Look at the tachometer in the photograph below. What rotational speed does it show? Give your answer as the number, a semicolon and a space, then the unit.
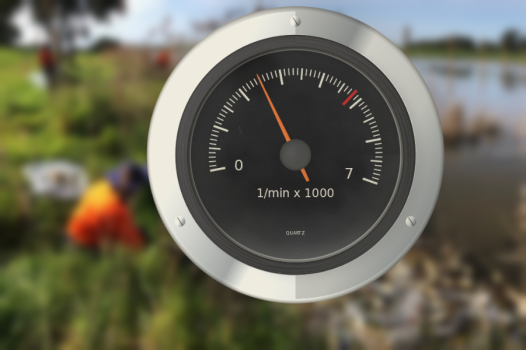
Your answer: 2500; rpm
